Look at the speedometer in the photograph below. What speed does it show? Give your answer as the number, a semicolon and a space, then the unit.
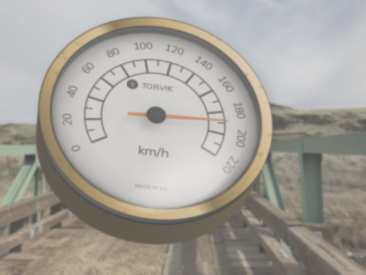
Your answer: 190; km/h
